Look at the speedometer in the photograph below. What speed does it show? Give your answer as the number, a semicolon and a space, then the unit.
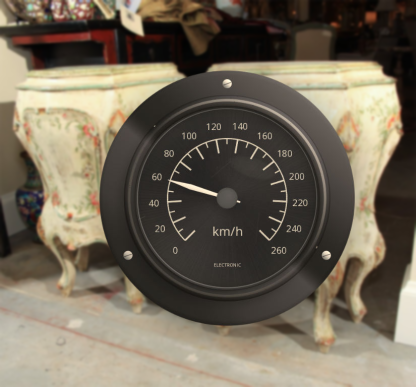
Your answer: 60; km/h
